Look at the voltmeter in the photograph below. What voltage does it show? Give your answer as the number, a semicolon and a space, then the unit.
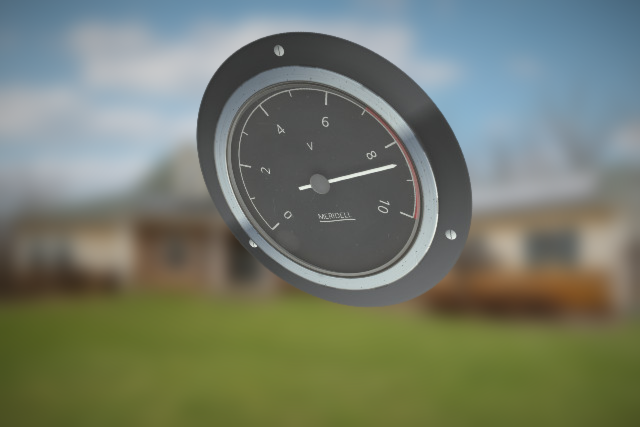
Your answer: 8.5; V
